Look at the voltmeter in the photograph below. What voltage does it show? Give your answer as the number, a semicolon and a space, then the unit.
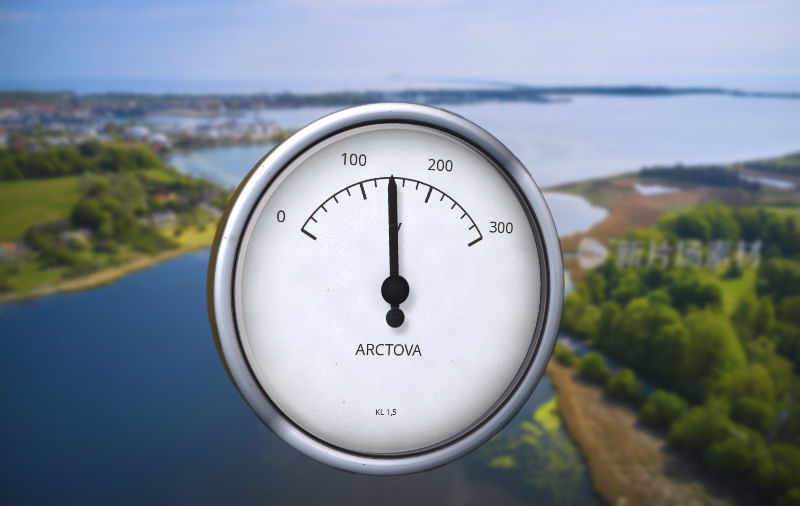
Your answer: 140; V
